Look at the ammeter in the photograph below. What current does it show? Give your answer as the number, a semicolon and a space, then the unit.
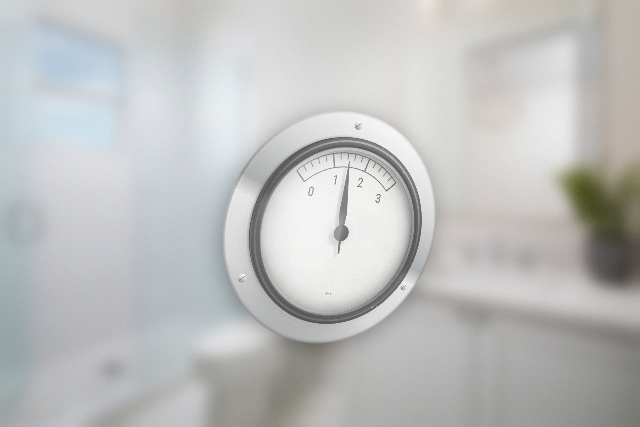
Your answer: 1.4; A
